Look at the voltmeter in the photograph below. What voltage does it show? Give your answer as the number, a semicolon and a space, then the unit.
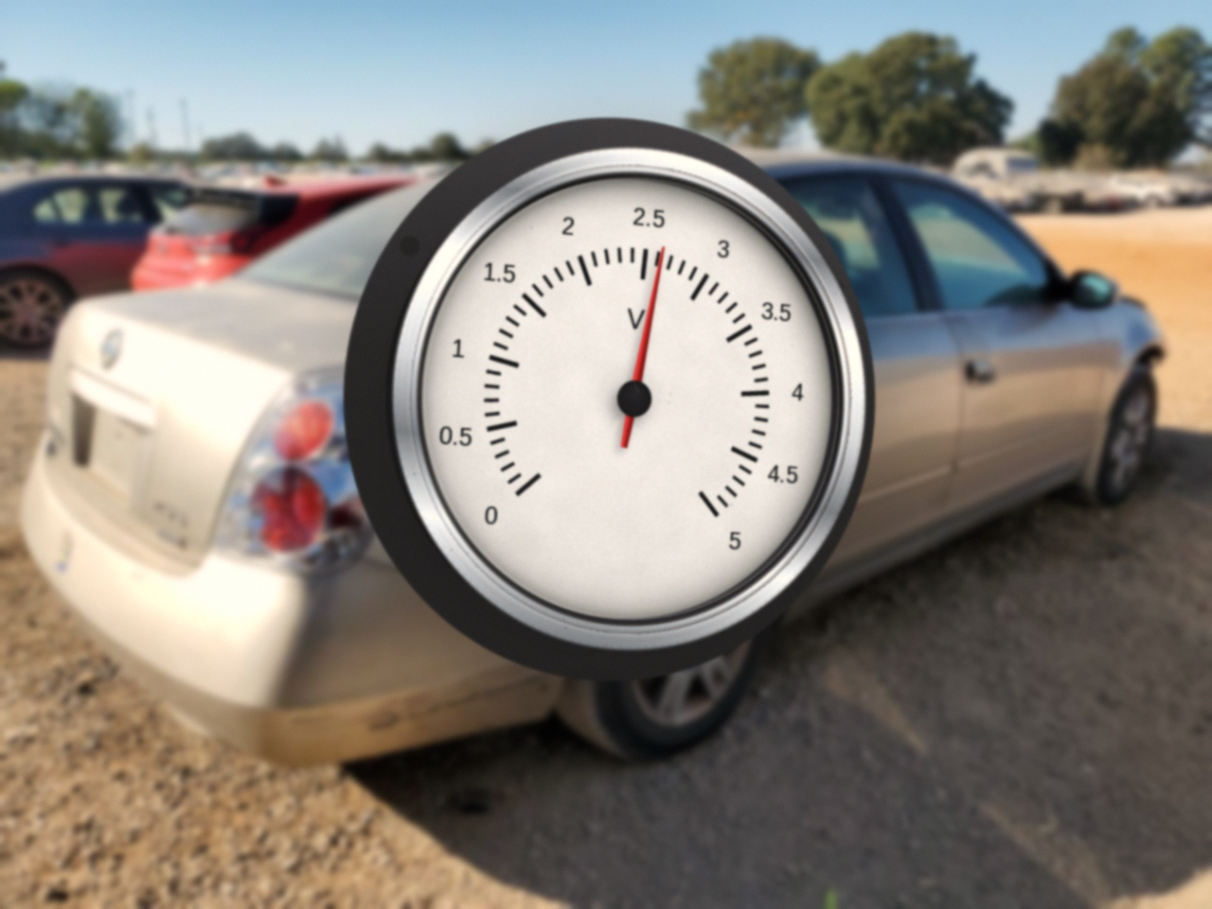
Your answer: 2.6; V
